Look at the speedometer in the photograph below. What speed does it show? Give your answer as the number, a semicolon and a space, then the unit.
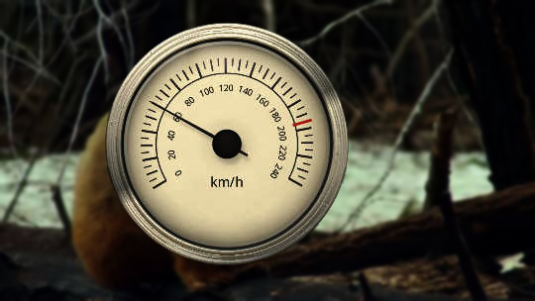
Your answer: 60; km/h
